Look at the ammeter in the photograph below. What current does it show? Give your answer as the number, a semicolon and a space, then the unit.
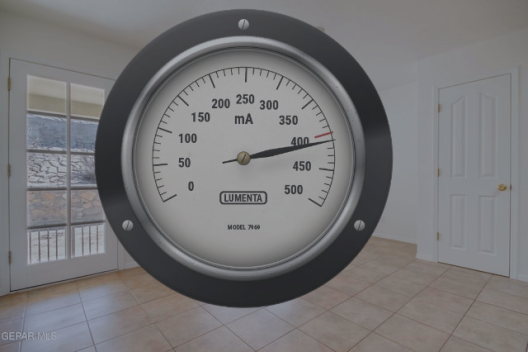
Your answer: 410; mA
